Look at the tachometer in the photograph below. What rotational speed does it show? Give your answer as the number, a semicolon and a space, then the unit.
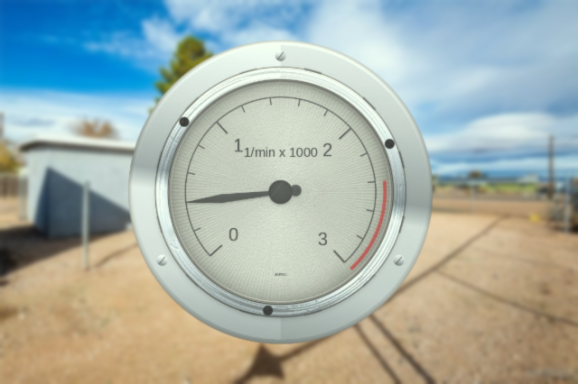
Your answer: 400; rpm
